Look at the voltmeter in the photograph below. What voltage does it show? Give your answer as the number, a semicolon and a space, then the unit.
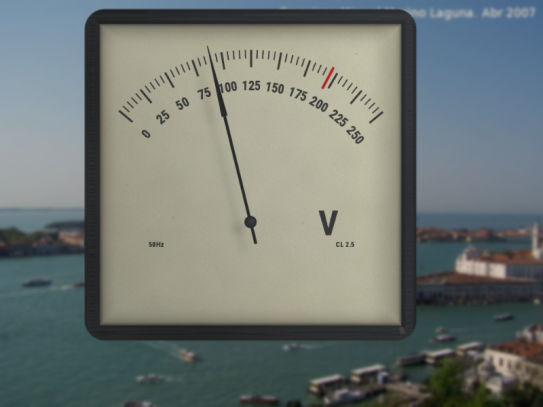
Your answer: 90; V
